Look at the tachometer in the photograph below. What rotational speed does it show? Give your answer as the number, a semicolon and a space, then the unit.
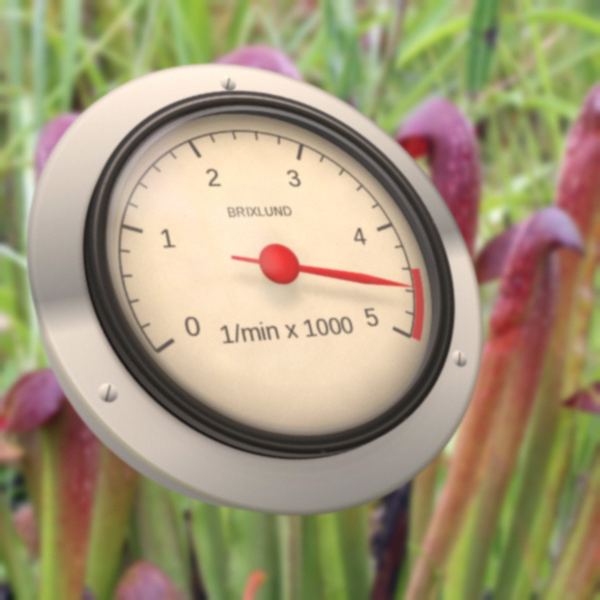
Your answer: 4600; rpm
